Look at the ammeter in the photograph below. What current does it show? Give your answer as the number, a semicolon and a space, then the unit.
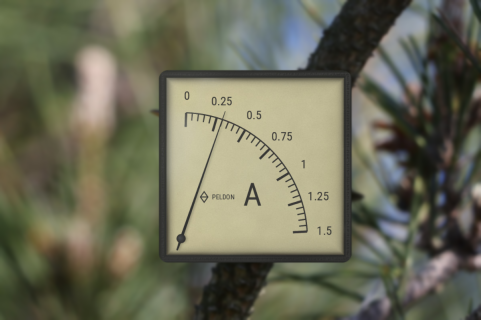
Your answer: 0.3; A
